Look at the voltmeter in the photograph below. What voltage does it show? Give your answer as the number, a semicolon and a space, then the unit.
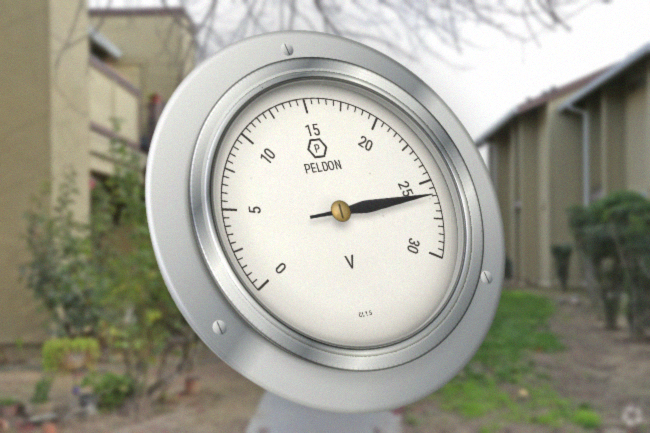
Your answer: 26; V
